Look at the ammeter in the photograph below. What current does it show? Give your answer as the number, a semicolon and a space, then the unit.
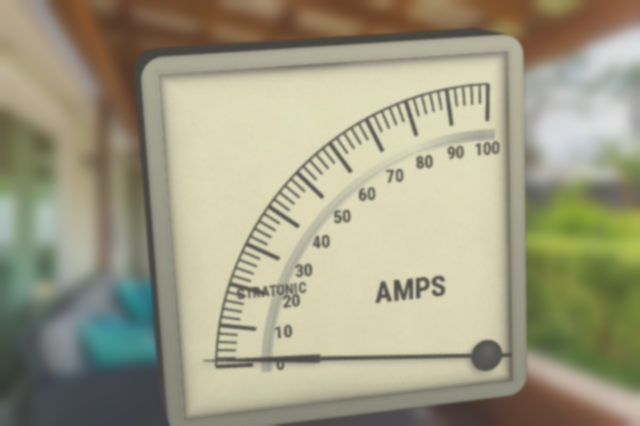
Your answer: 2; A
